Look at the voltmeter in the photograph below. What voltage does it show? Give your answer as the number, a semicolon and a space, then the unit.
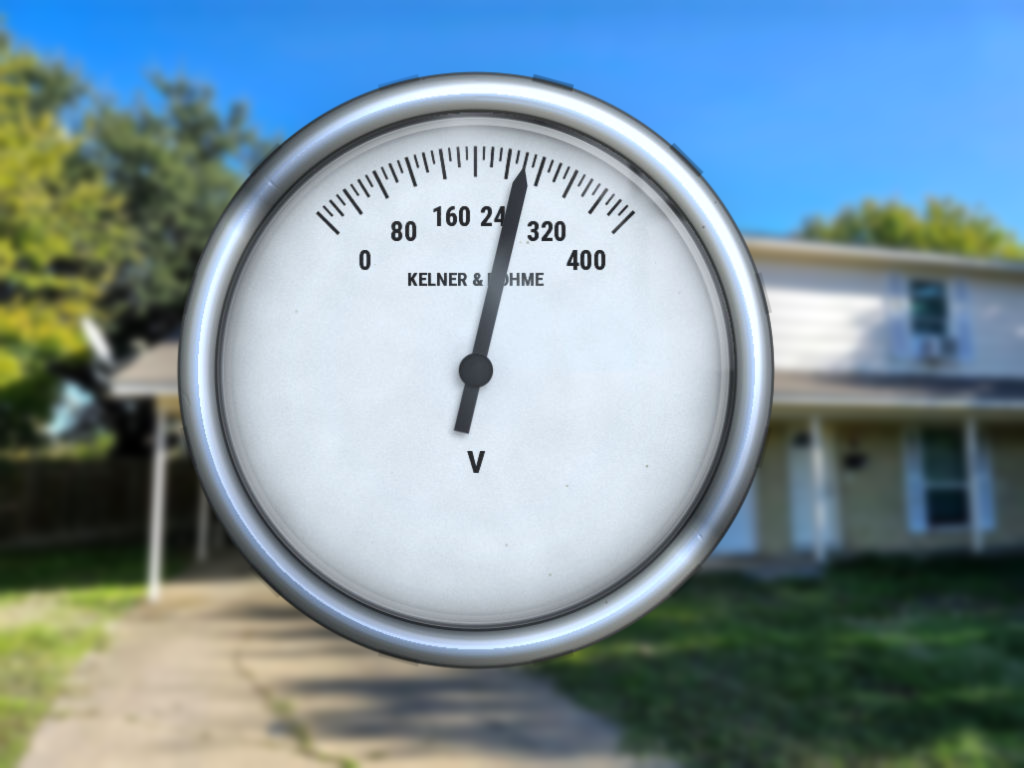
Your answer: 260; V
